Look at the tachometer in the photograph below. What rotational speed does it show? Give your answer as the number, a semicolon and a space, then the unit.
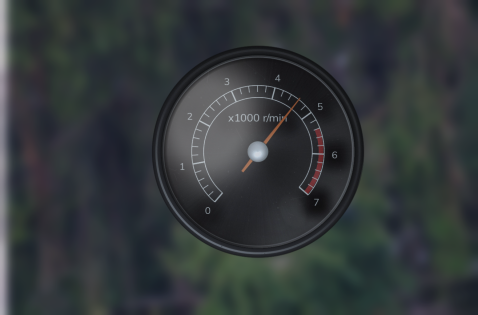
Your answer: 4600; rpm
